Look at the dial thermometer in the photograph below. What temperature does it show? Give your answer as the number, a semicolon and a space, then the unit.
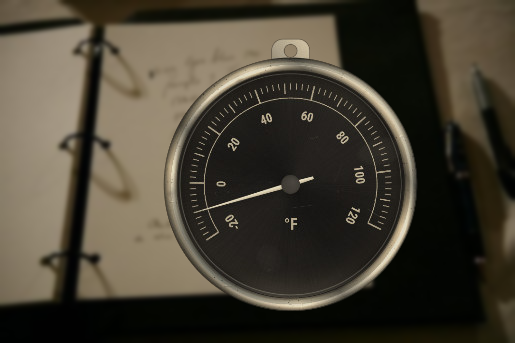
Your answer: -10; °F
